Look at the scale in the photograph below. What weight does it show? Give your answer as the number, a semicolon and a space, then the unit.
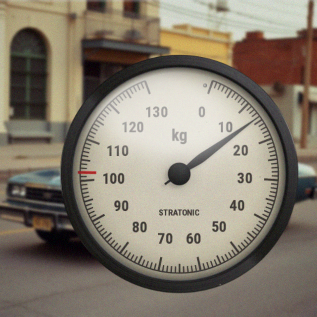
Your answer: 14; kg
